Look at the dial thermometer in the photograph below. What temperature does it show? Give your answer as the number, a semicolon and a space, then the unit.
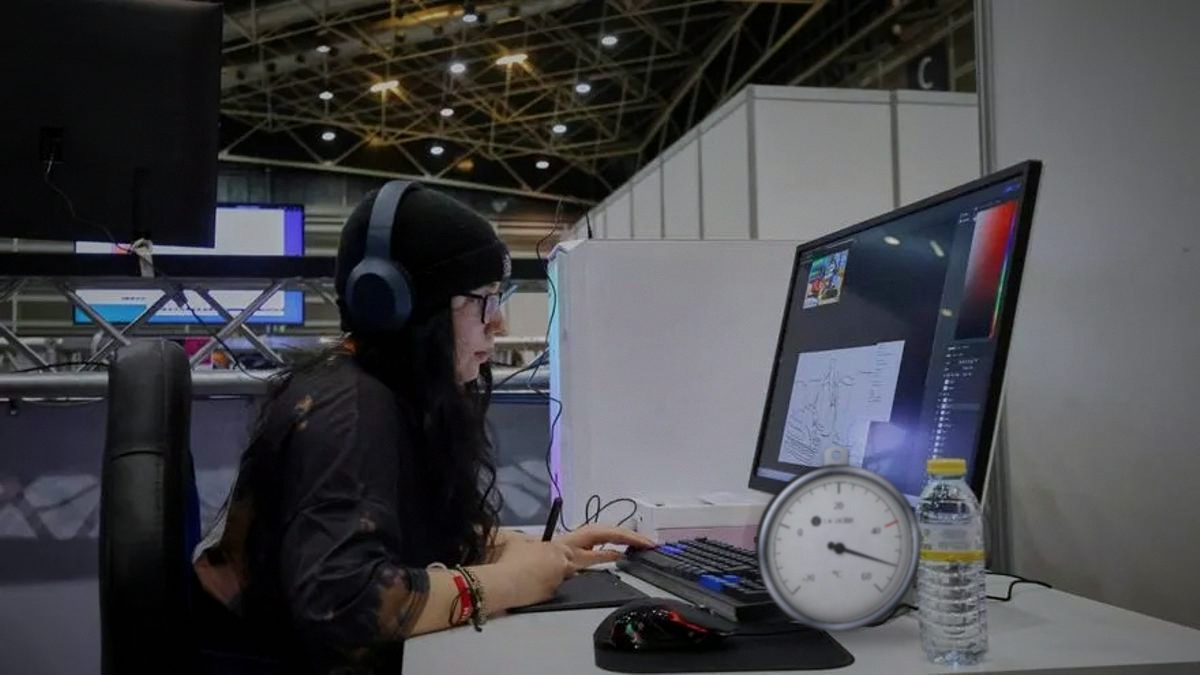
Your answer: 52; °C
